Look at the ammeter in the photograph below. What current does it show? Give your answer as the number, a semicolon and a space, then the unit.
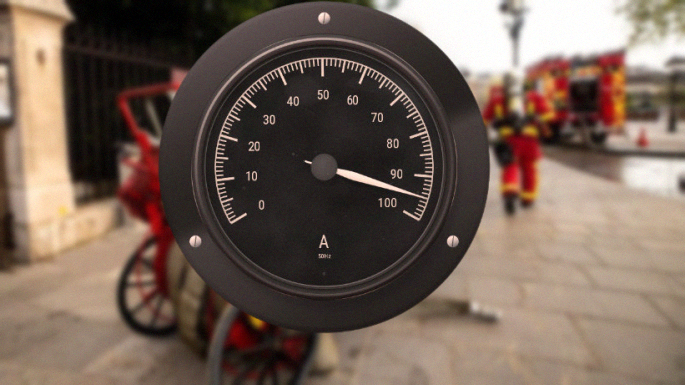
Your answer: 95; A
